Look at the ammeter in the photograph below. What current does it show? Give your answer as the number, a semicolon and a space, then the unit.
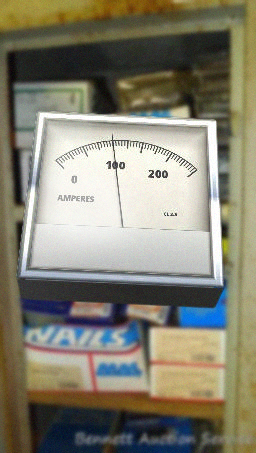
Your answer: 100; A
